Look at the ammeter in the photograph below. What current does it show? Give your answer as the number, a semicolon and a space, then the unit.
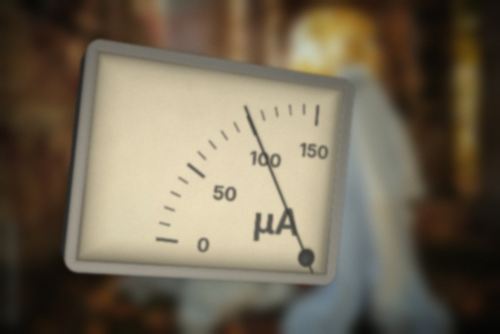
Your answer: 100; µA
